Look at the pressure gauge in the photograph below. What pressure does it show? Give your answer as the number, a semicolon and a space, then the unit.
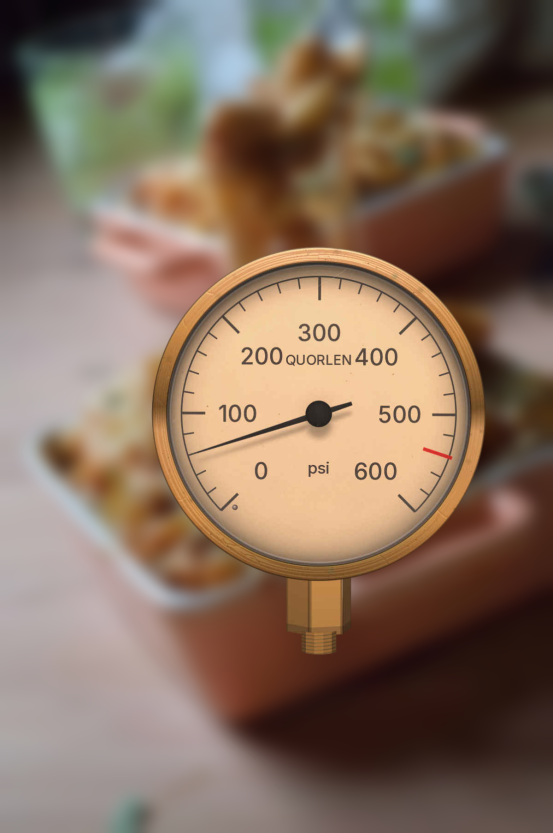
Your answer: 60; psi
